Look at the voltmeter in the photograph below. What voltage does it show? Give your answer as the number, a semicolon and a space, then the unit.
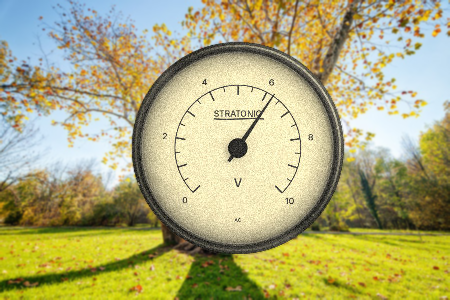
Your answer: 6.25; V
